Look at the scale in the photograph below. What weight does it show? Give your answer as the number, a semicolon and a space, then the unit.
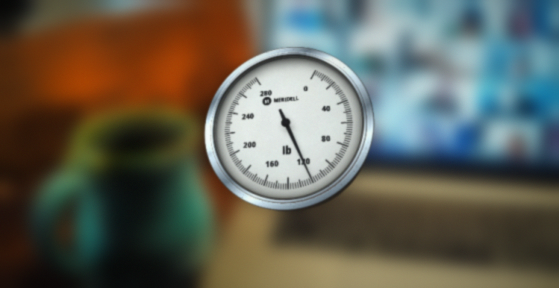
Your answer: 120; lb
